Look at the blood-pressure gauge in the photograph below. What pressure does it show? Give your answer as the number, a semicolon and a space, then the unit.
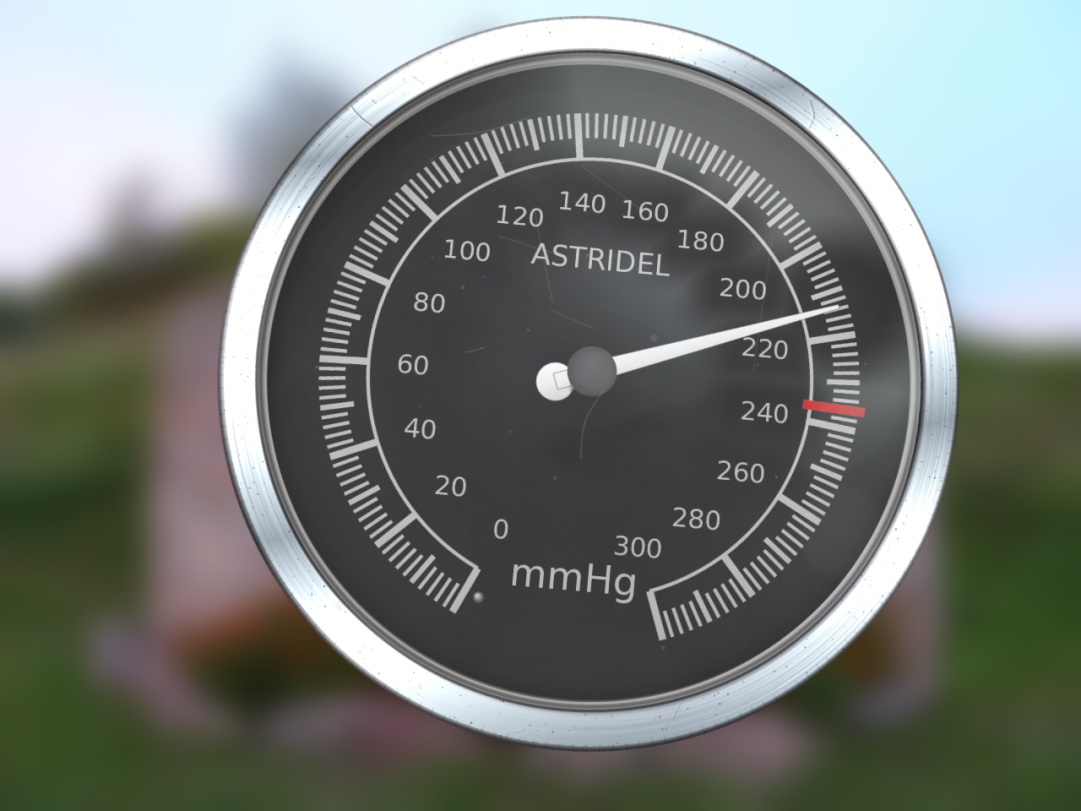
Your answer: 214; mmHg
